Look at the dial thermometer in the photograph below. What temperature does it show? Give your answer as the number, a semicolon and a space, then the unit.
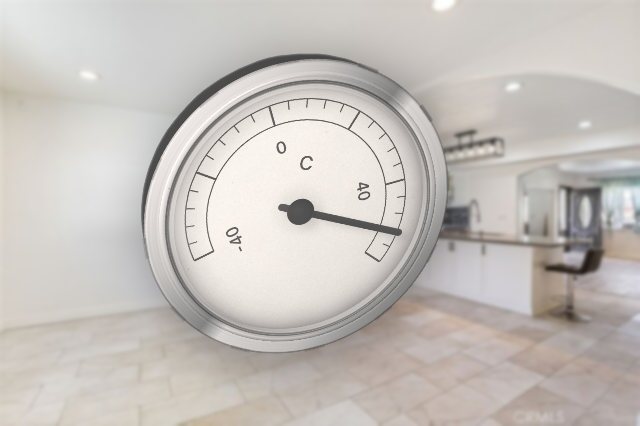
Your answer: 52; °C
